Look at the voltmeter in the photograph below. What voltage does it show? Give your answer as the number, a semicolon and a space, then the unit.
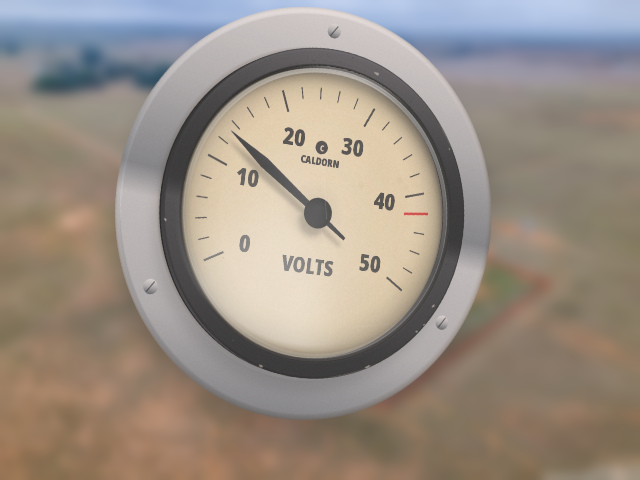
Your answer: 13; V
